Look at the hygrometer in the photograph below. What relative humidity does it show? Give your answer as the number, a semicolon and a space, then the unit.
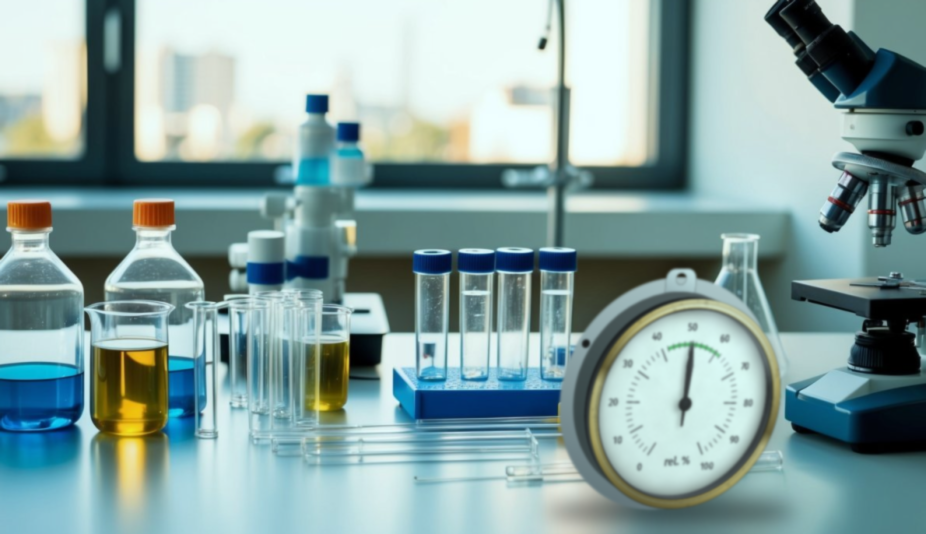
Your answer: 50; %
